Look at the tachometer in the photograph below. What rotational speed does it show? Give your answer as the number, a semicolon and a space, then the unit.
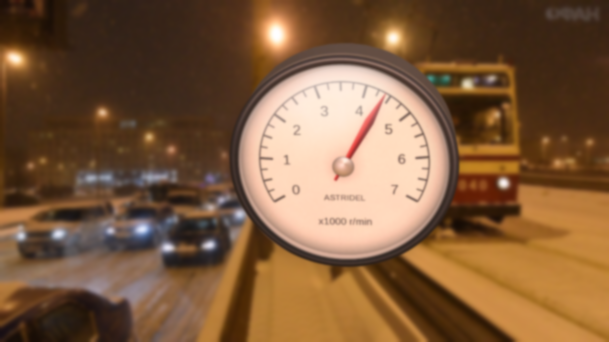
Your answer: 4375; rpm
